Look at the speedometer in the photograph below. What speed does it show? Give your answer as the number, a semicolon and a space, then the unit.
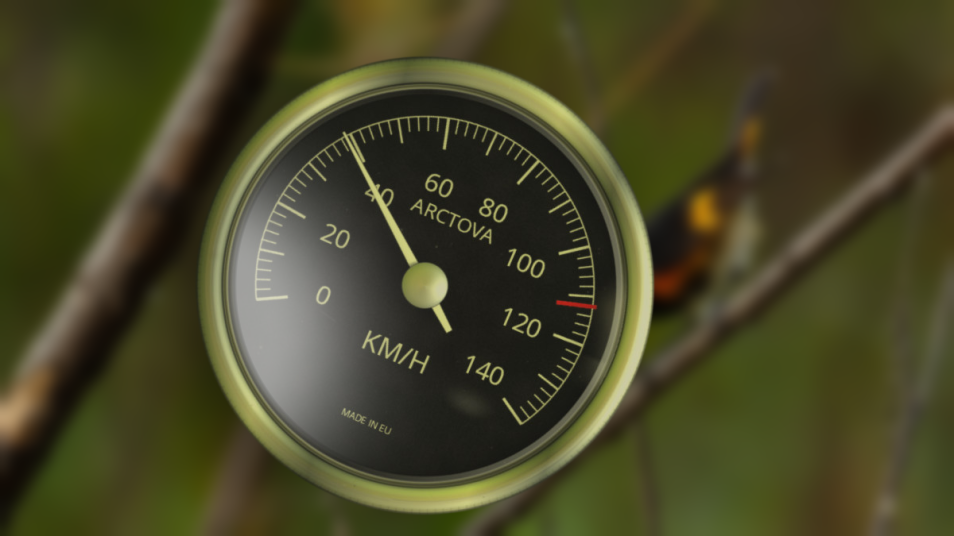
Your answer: 39; km/h
